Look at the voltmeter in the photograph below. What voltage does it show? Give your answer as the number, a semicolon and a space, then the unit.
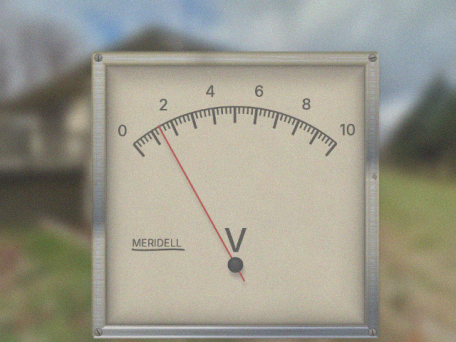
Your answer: 1.4; V
